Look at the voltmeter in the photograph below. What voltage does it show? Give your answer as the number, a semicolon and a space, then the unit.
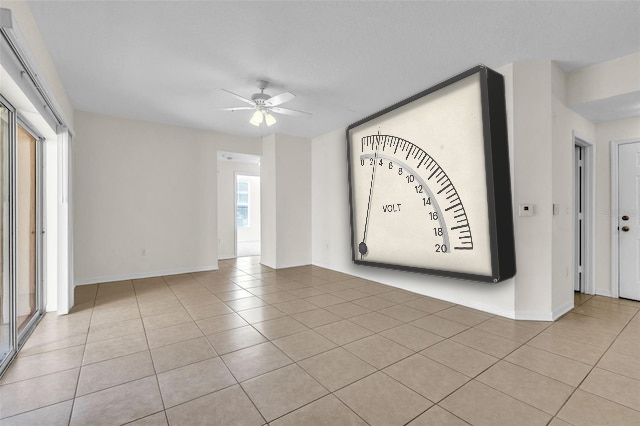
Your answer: 3; V
